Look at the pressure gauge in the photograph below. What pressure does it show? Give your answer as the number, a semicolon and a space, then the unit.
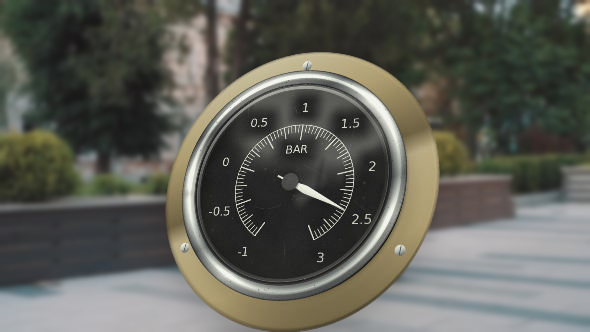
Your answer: 2.5; bar
